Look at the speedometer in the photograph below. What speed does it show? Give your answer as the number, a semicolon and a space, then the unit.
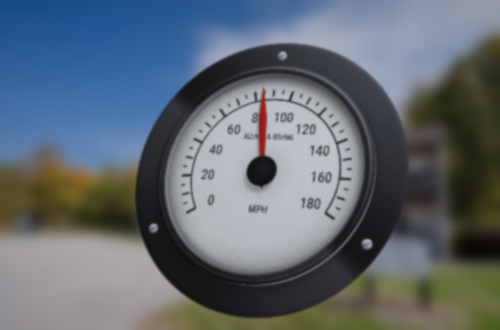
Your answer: 85; mph
